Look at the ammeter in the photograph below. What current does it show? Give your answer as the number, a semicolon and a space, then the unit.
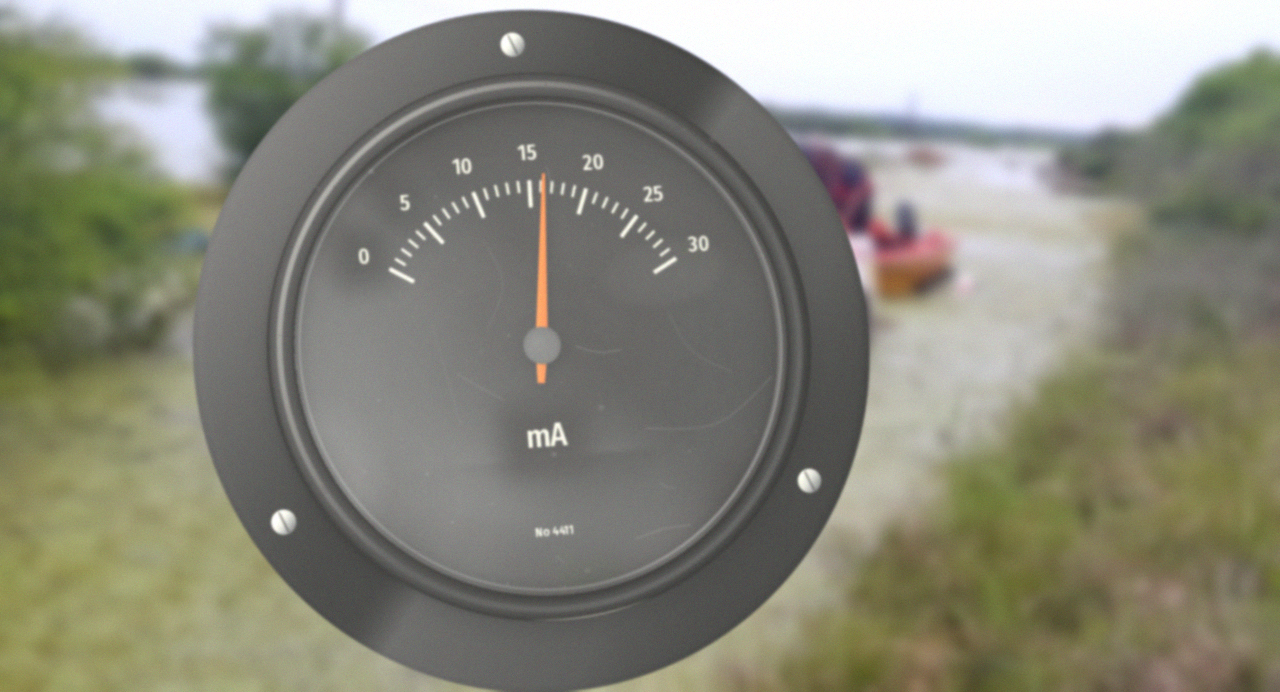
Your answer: 16; mA
